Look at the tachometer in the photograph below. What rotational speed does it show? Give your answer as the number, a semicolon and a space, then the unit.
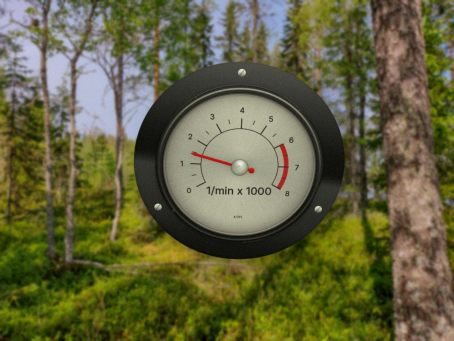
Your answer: 1500; rpm
